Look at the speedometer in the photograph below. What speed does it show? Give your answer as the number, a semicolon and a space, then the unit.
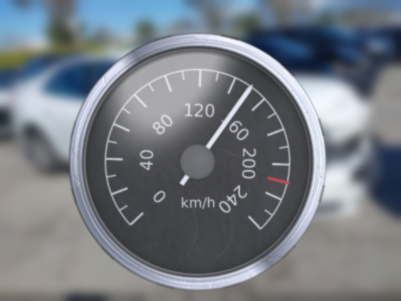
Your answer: 150; km/h
